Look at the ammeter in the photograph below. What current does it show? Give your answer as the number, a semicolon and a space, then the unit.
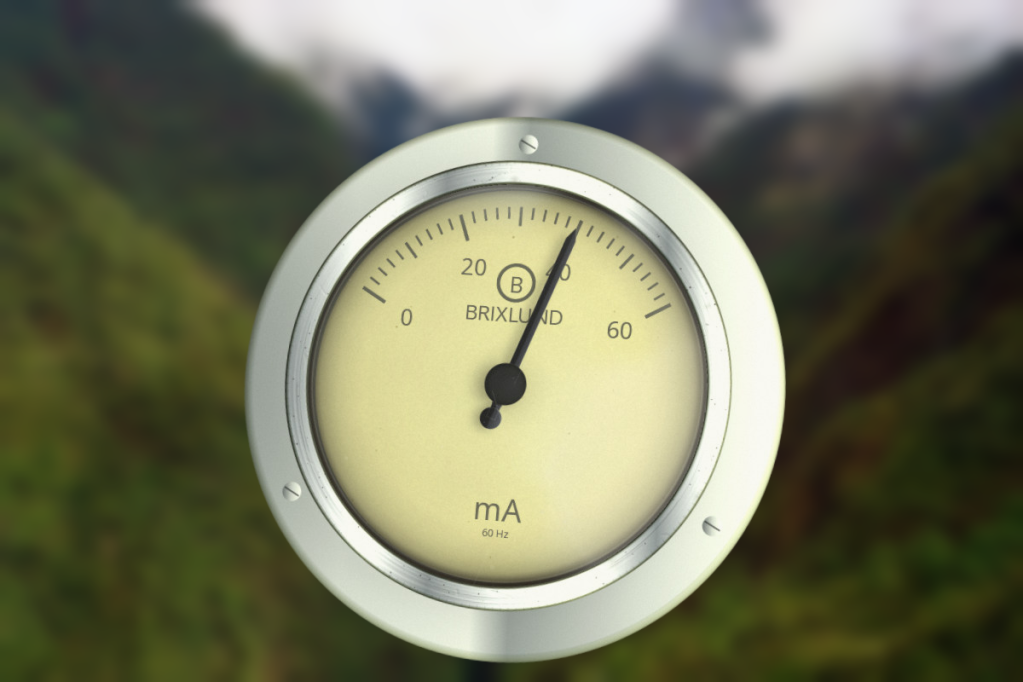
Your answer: 40; mA
